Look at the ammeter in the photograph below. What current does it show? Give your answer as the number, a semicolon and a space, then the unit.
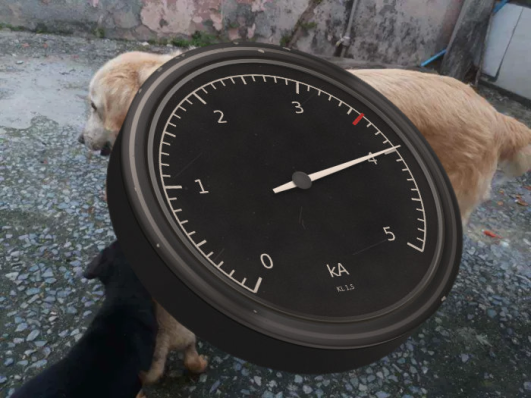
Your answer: 4; kA
